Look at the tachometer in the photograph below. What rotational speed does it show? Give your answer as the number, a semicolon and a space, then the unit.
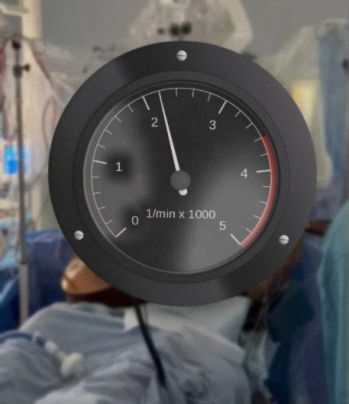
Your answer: 2200; rpm
